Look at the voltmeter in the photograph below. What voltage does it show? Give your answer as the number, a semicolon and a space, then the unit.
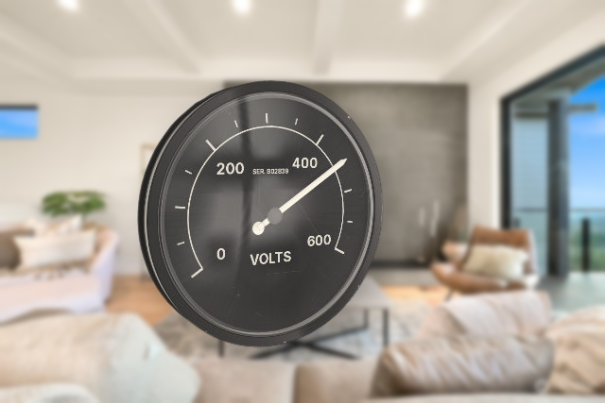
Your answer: 450; V
